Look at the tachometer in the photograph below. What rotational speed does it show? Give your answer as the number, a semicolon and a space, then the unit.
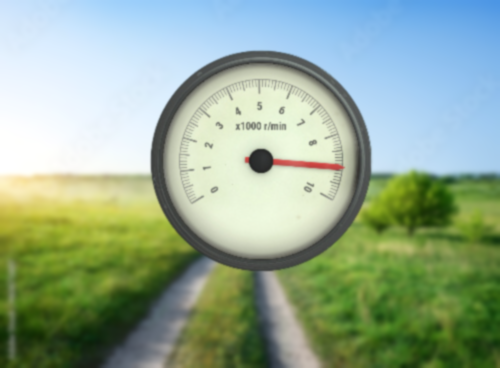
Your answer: 9000; rpm
